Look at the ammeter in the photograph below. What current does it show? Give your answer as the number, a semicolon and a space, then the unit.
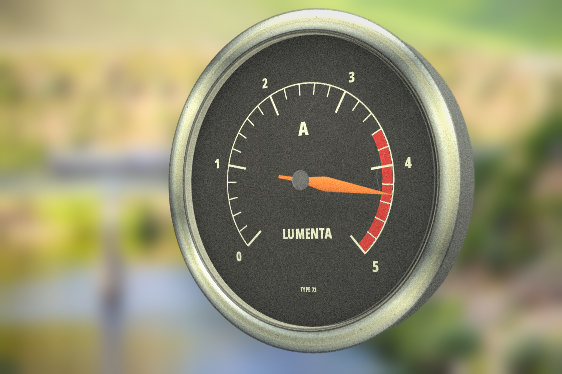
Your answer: 4.3; A
